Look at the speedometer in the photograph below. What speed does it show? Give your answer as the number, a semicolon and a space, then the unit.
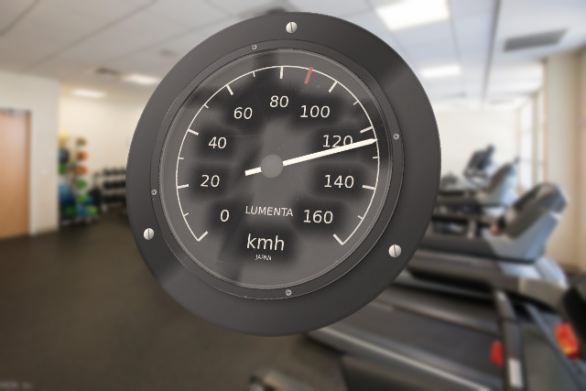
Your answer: 125; km/h
